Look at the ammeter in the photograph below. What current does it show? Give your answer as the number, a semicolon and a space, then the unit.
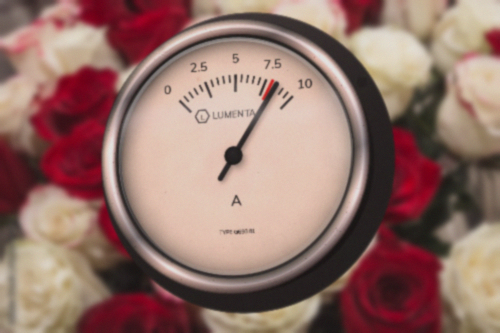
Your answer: 8.5; A
